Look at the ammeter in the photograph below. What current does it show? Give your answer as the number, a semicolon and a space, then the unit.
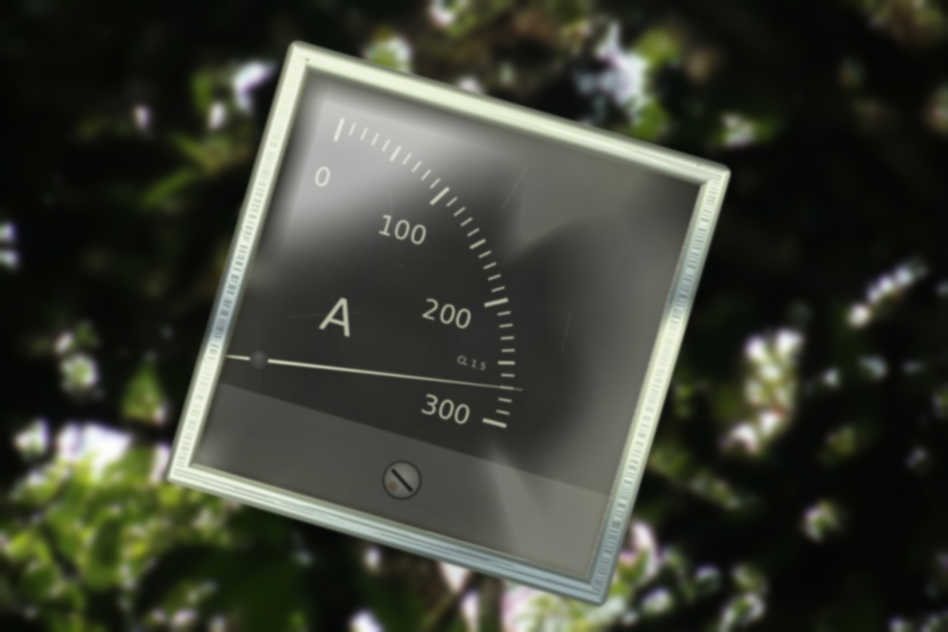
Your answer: 270; A
